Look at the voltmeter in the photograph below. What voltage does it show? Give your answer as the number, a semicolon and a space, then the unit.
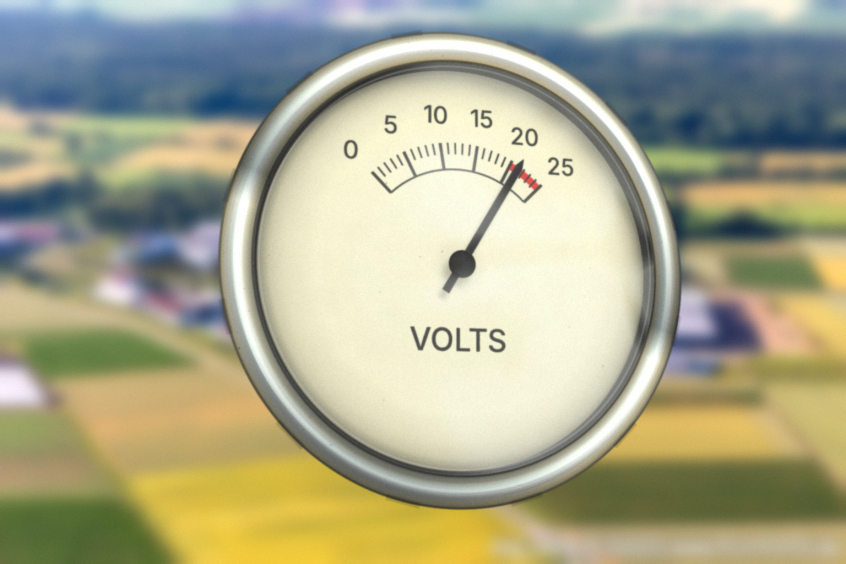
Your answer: 21; V
